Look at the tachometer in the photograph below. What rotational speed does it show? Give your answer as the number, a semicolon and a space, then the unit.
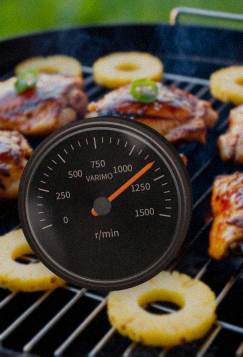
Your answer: 1150; rpm
